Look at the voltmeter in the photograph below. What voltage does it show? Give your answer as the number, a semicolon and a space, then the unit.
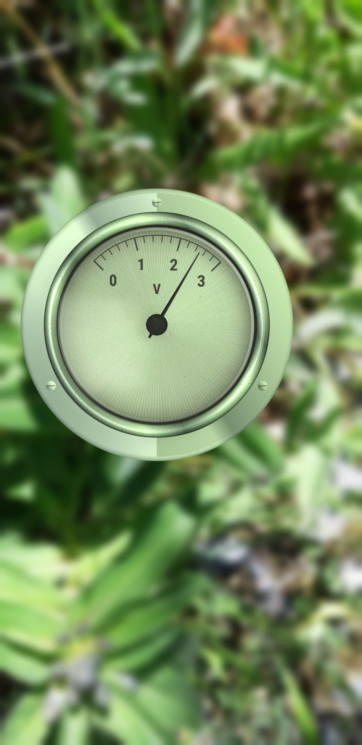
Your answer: 2.5; V
